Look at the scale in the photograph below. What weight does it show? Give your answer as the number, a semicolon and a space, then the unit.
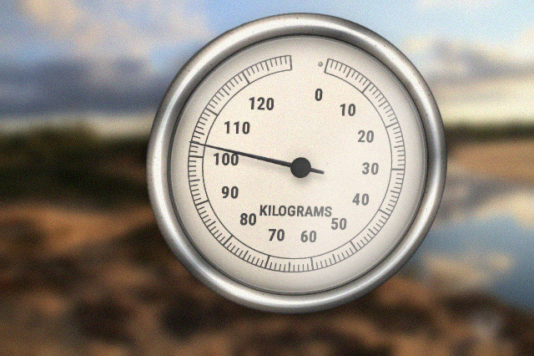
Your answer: 103; kg
